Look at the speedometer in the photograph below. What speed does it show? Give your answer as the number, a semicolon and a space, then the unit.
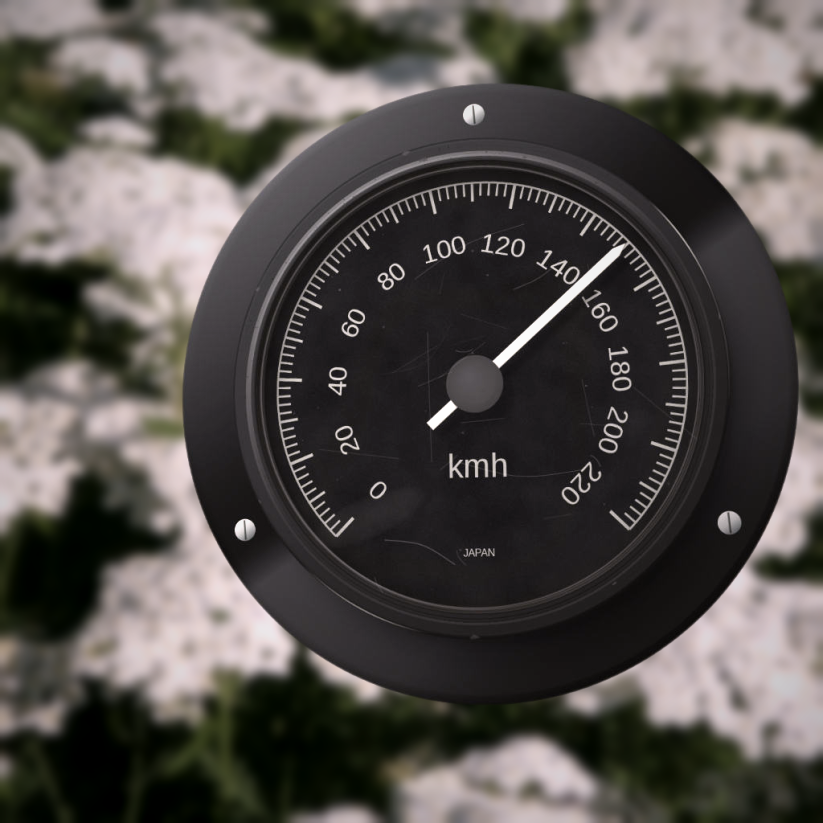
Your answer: 150; km/h
